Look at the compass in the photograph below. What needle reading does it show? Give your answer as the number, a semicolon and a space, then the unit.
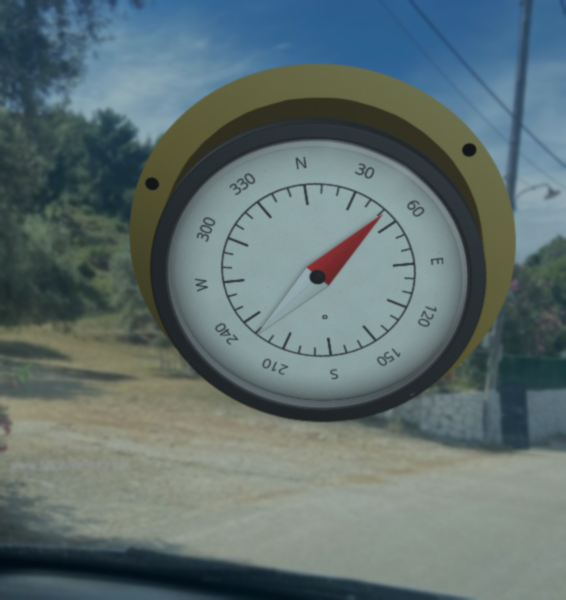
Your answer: 50; °
